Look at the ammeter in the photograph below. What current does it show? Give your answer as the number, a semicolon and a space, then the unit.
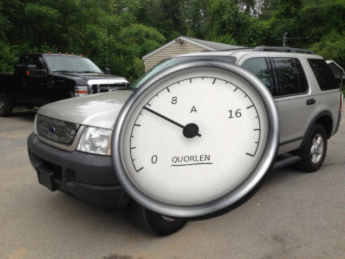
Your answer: 5.5; A
